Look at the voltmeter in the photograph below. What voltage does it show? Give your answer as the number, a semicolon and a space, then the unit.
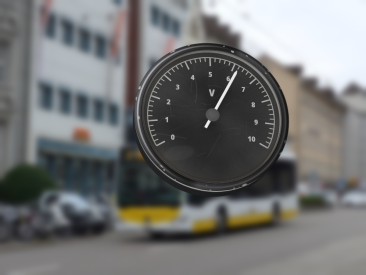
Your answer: 6.2; V
